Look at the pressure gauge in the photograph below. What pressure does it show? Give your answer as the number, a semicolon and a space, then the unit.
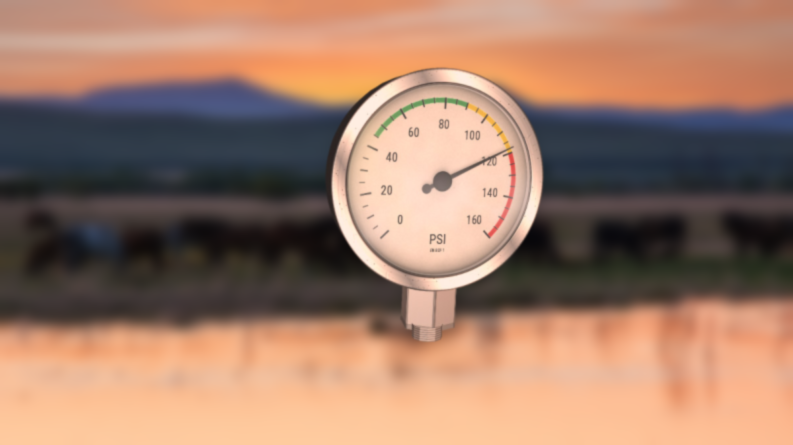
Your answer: 117.5; psi
